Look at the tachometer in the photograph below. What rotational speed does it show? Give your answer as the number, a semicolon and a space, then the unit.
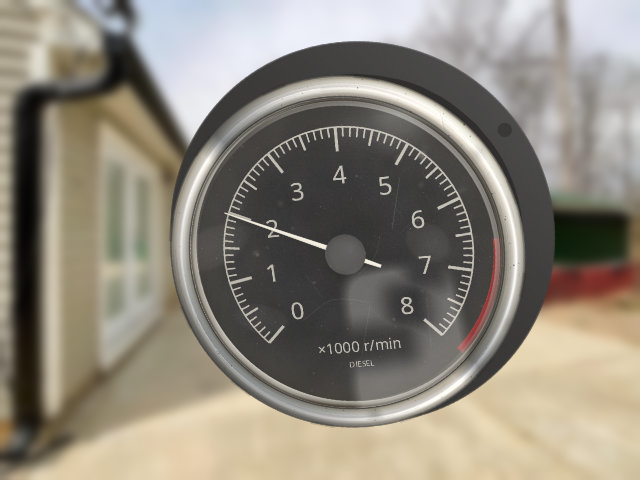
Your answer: 2000; rpm
